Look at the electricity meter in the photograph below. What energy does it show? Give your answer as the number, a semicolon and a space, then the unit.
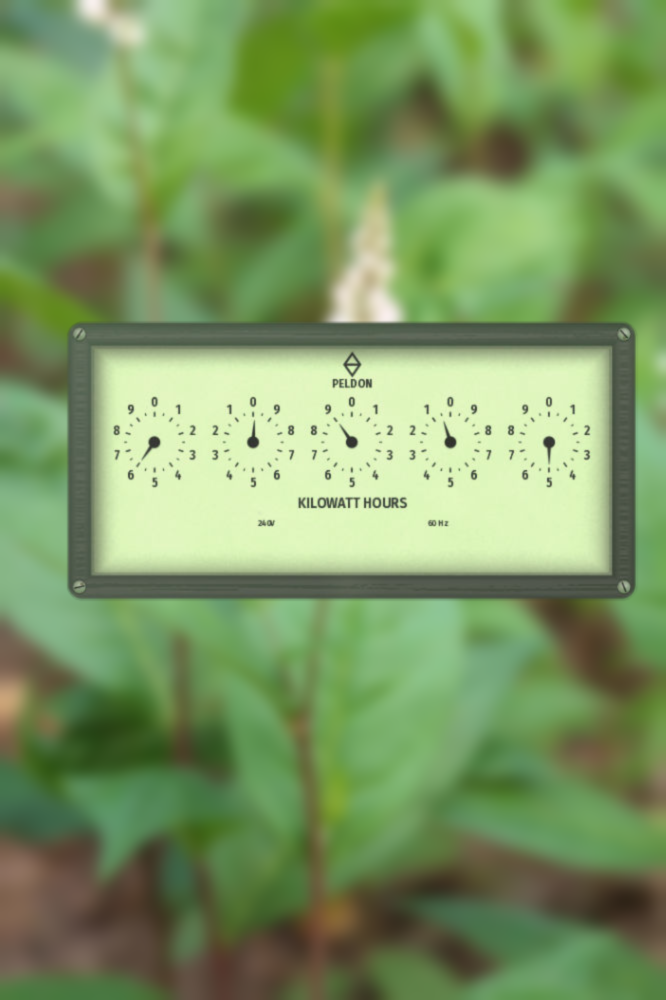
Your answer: 59905; kWh
